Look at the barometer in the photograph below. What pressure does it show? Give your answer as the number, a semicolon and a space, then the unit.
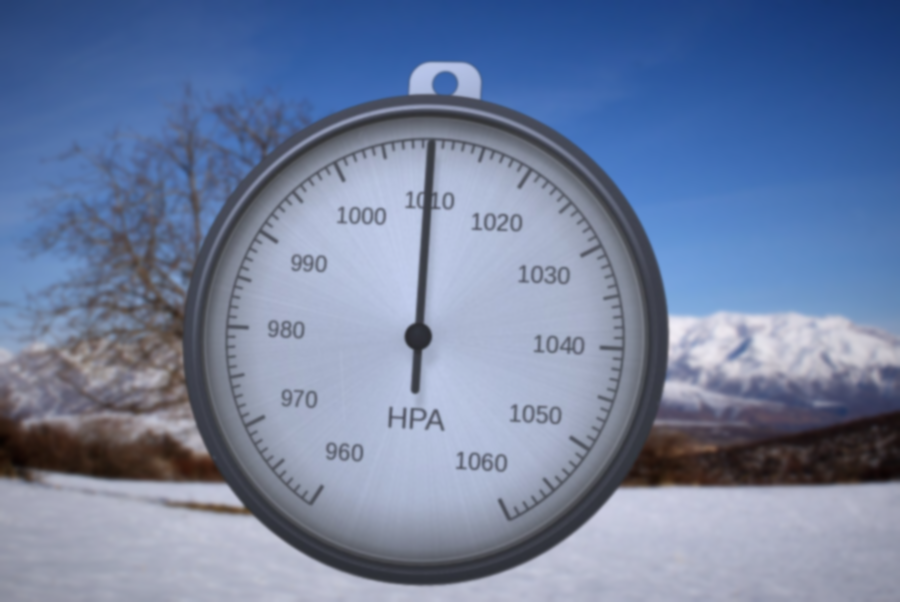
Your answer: 1010; hPa
